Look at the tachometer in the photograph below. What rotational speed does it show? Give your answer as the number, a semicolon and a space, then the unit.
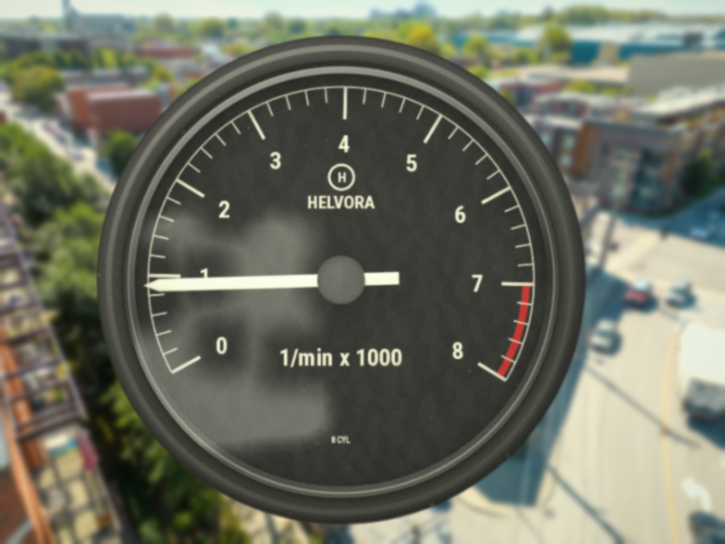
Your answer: 900; rpm
